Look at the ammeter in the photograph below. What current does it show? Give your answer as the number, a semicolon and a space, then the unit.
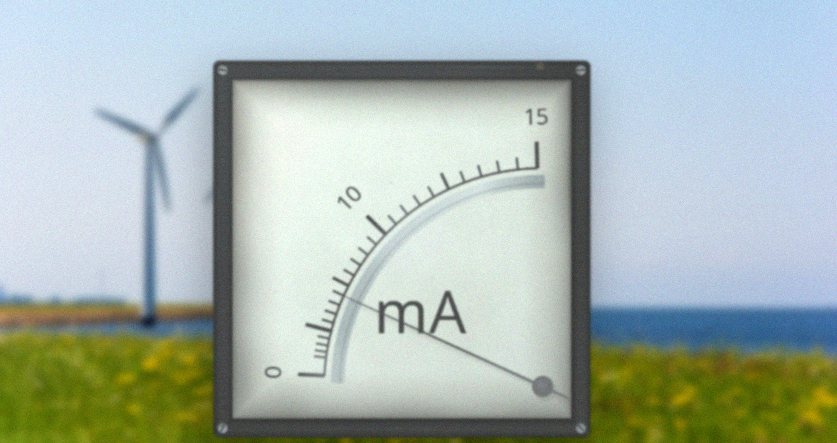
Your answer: 7; mA
